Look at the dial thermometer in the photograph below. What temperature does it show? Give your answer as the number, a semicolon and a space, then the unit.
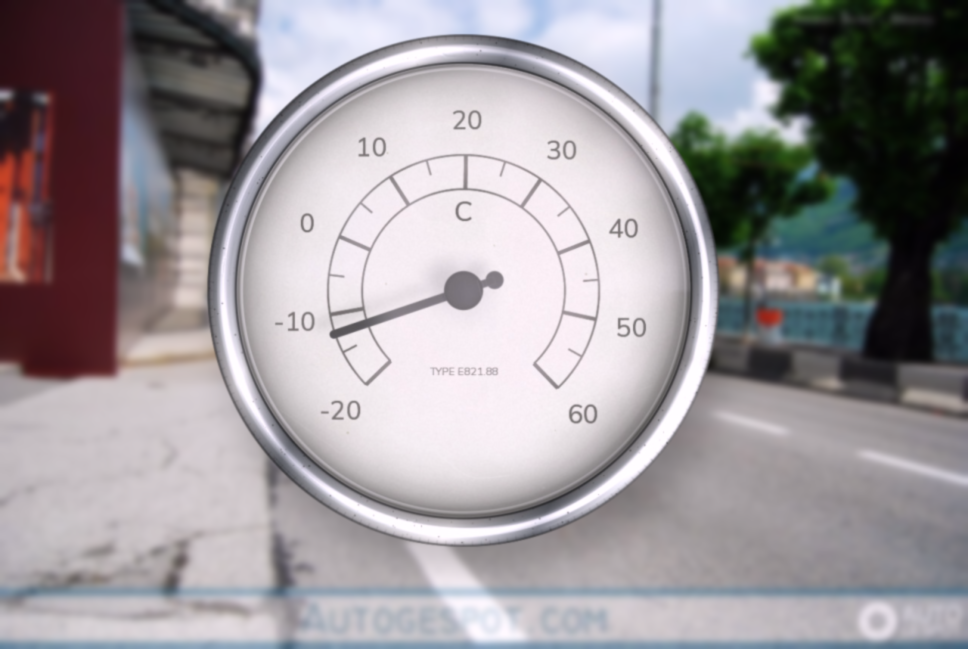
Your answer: -12.5; °C
